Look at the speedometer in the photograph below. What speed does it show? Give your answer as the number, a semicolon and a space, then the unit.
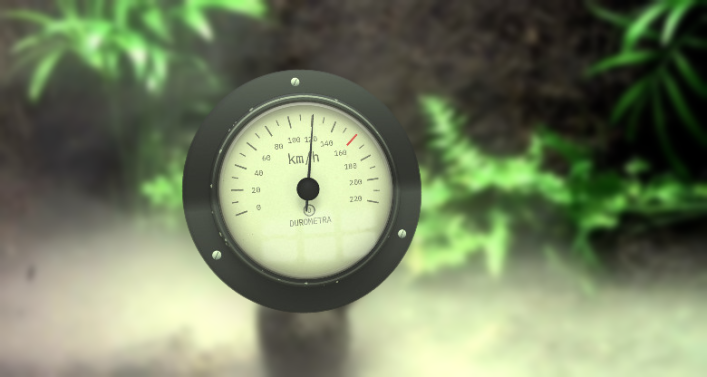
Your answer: 120; km/h
